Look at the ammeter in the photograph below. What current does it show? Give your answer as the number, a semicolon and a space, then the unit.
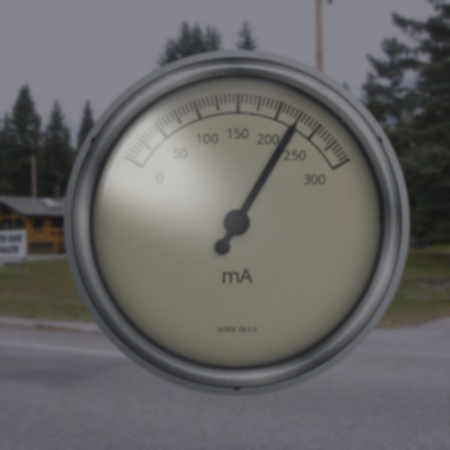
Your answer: 225; mA
